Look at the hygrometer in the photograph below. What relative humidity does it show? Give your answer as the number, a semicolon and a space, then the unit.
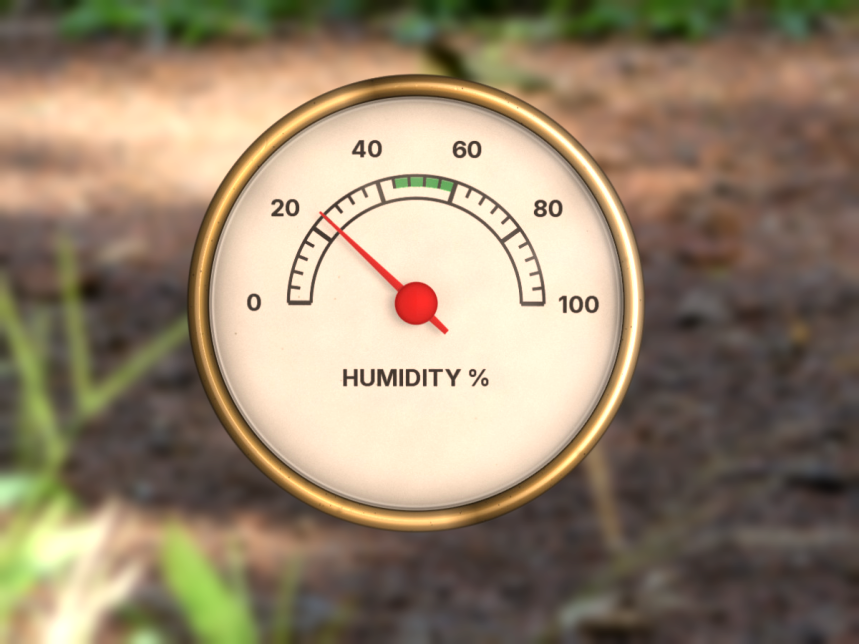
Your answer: 24; %
